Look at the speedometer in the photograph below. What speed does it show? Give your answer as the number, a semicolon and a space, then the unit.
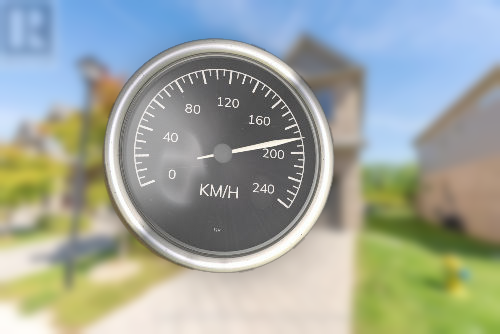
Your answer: 190; km/h
